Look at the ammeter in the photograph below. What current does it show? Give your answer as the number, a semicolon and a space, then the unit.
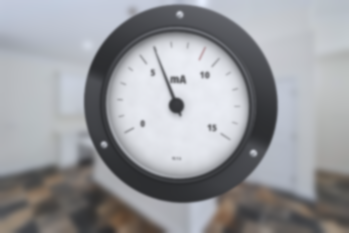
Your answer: 6; mA
